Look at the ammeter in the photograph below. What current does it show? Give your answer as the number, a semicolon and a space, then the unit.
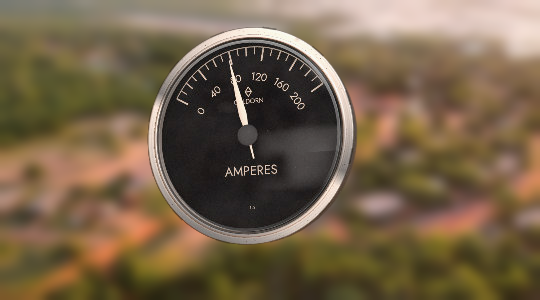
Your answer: 80; A
